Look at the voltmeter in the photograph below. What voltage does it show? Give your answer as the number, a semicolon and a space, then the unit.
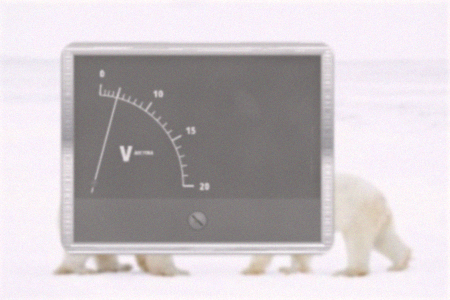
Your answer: 5; V
